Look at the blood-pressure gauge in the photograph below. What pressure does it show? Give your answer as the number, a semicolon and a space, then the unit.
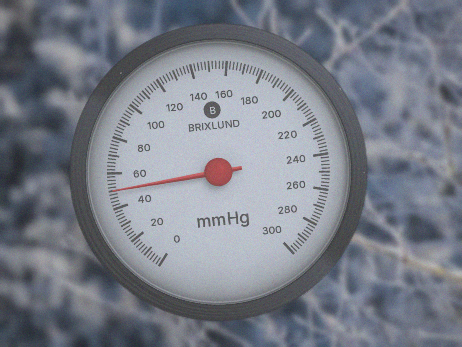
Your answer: 50; mmHg
